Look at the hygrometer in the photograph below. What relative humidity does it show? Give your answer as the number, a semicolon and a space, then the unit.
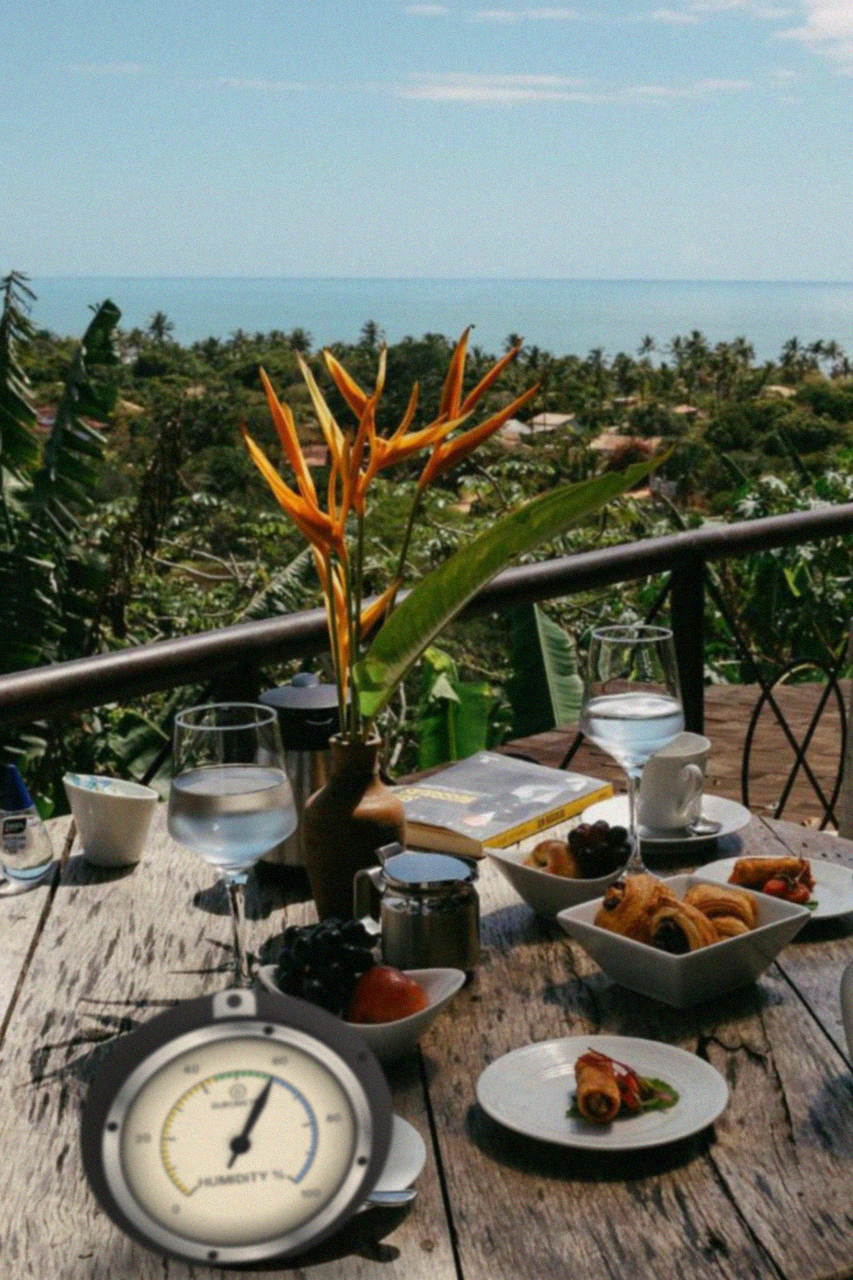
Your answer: 60; %
